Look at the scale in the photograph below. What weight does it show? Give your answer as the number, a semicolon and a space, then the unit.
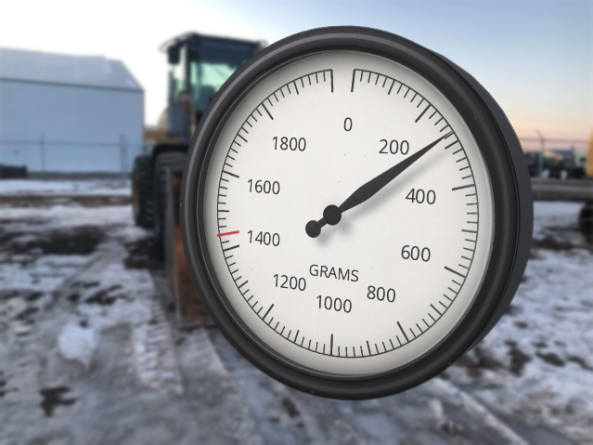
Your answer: 280; g
